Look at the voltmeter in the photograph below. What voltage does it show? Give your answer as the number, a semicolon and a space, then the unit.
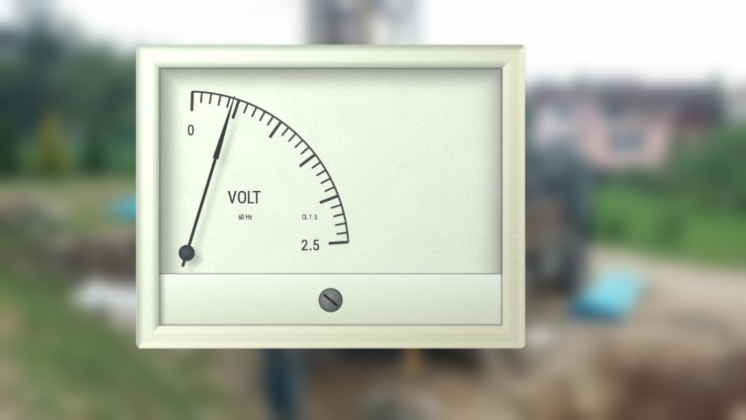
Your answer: 0.45; V
